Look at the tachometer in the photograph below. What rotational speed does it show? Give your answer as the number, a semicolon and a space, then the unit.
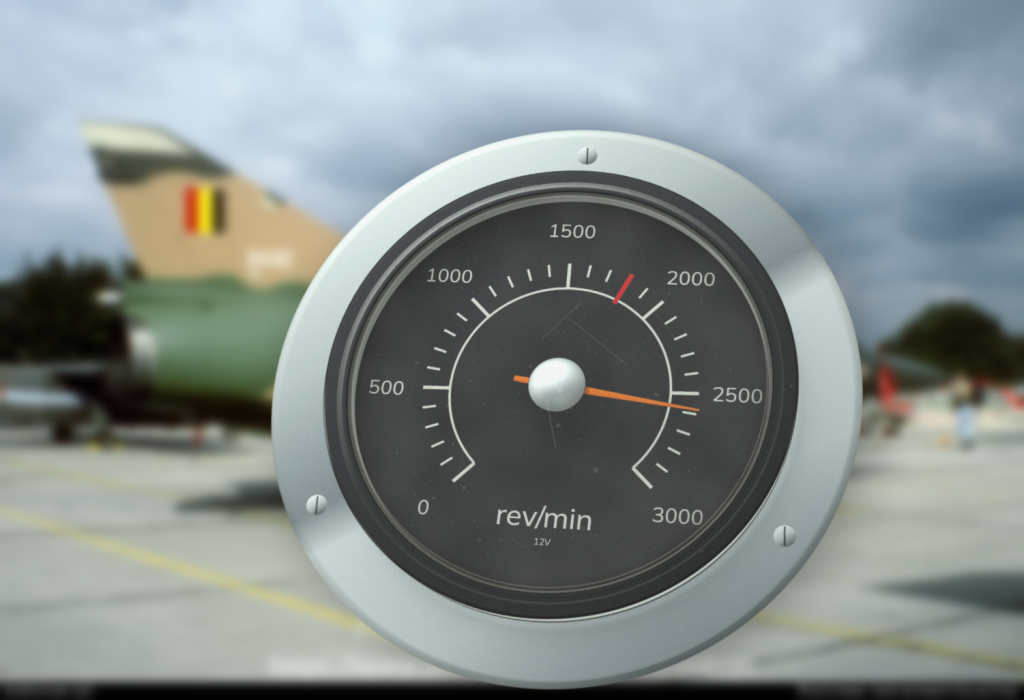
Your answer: 2600; rpm
